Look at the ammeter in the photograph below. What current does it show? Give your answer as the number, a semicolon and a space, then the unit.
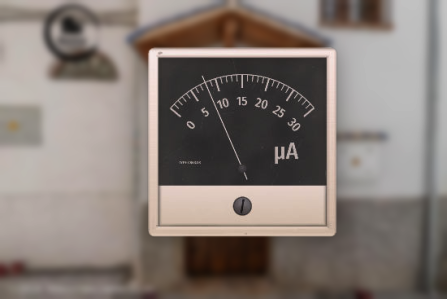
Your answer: 8; µA
